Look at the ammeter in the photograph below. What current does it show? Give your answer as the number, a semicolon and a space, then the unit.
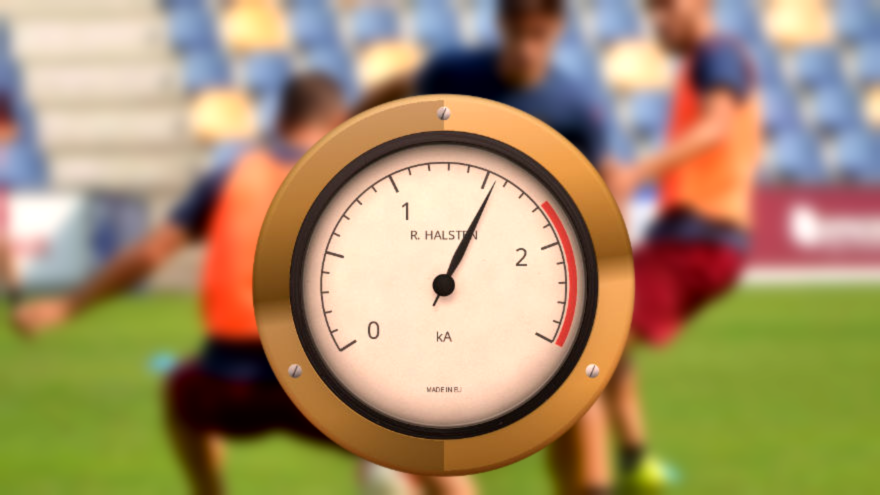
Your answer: 1.55; kA
